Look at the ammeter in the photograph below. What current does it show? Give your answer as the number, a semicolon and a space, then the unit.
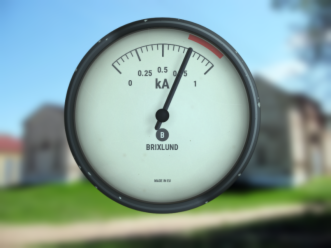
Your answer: 0.75; kA
